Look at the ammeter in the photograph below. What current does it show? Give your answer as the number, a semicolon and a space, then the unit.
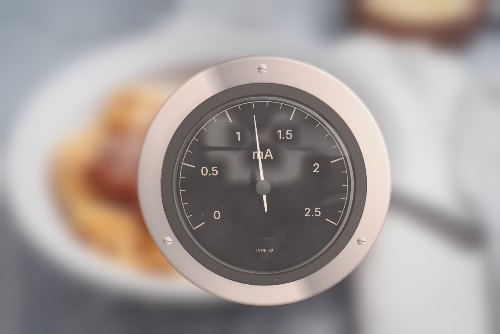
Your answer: 1.2; mA
